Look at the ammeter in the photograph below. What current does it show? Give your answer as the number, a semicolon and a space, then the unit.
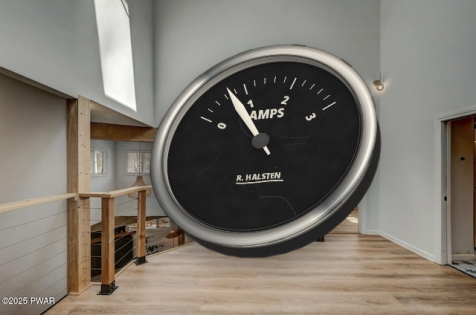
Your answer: 0.7; A
